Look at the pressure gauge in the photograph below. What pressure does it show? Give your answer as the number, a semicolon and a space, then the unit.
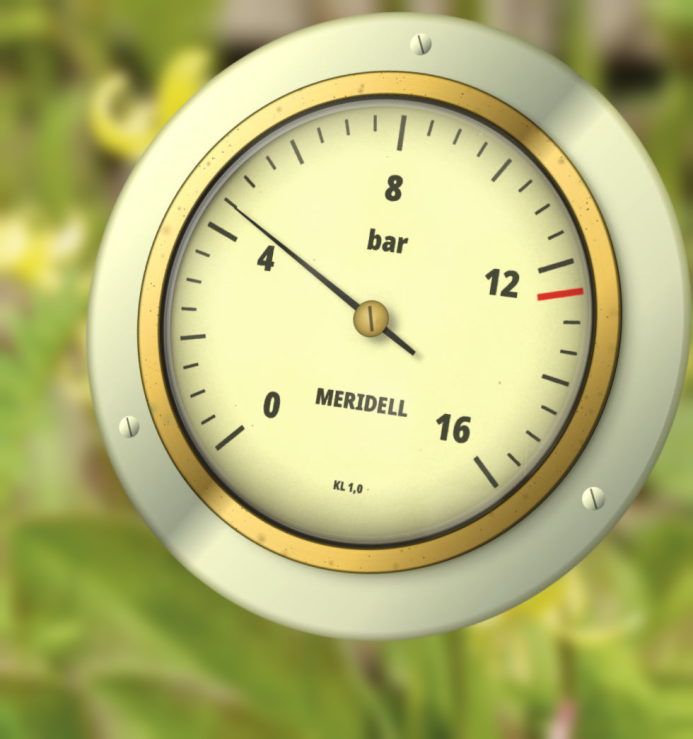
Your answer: 4.5; bar
